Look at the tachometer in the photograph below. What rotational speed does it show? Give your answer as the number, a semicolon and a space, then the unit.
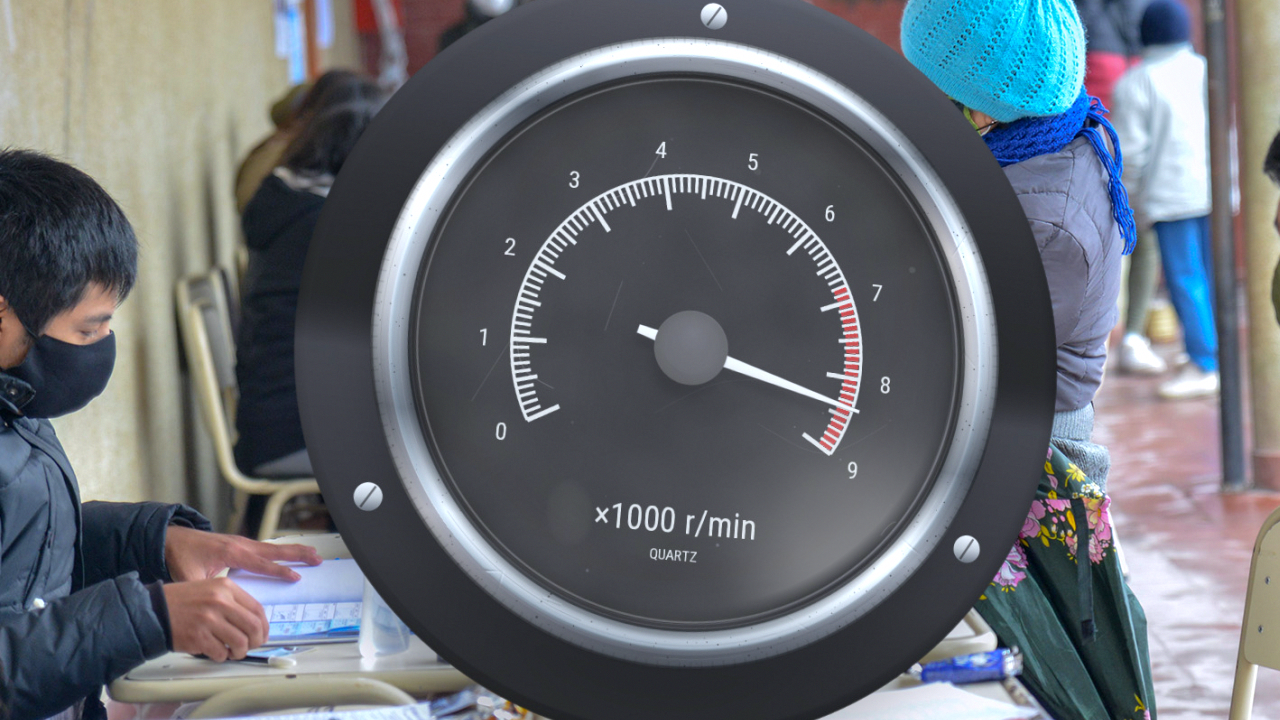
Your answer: 8400; rpm
